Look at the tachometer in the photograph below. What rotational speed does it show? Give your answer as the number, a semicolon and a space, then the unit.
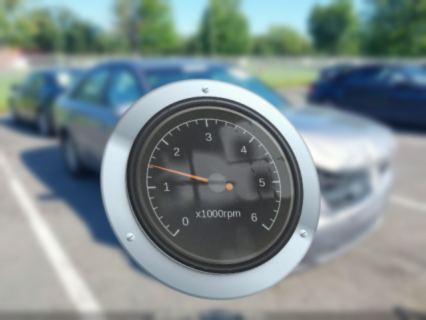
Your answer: 1400; rpm
